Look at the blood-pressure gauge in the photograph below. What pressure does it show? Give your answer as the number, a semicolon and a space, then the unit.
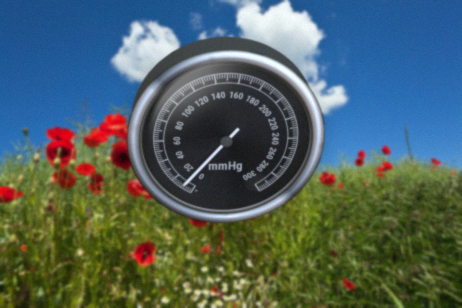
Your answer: 10; mmHg
